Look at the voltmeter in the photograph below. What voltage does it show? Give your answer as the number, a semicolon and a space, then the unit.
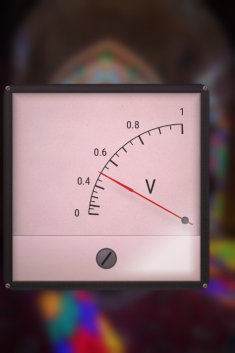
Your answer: 0.5; V
